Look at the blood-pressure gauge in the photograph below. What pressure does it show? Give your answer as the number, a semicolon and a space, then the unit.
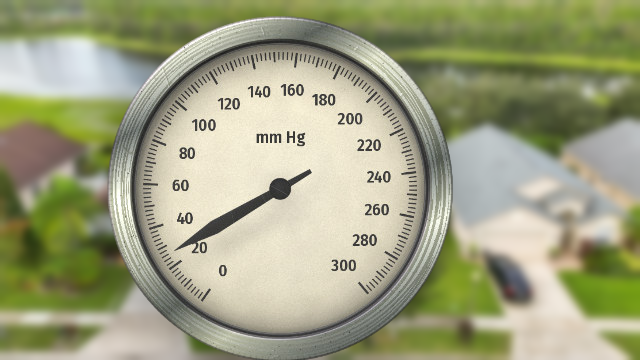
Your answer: 26; mmHg
